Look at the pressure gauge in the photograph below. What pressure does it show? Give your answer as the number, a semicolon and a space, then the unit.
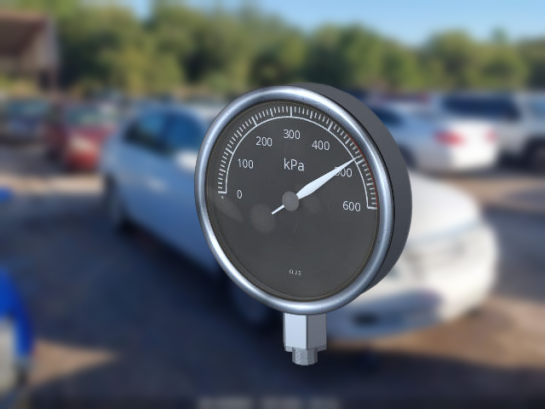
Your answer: 490; kPa
